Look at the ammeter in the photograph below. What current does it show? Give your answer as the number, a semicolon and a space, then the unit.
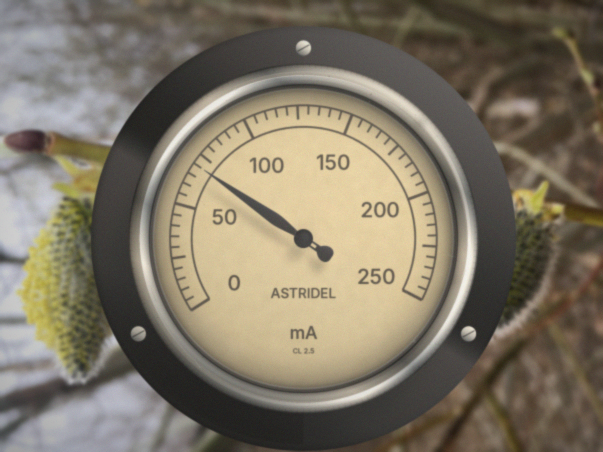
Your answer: 70; mA
